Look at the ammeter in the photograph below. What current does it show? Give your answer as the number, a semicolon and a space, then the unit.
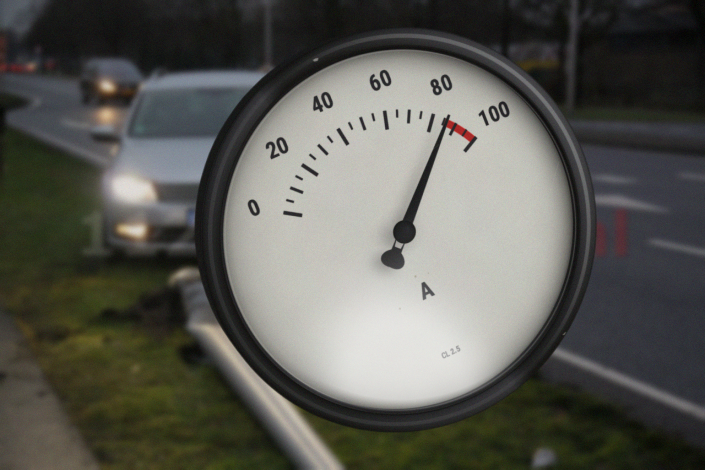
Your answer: 85; A
